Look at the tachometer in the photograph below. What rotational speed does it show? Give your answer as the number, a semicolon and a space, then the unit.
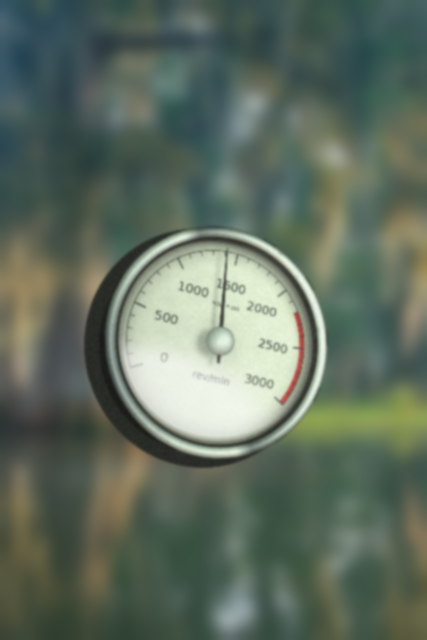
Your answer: 1400; rpm
